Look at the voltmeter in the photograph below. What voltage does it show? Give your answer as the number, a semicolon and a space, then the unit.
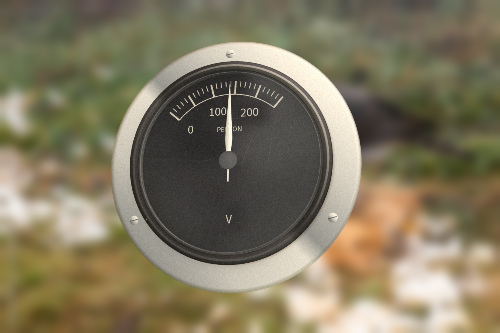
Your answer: 140; V
